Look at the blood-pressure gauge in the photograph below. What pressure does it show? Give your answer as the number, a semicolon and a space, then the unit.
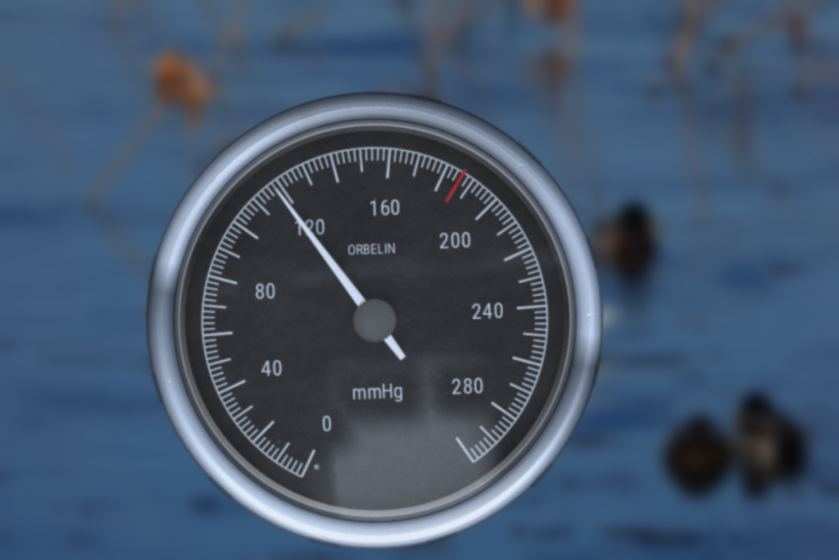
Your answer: 118; mmHg
